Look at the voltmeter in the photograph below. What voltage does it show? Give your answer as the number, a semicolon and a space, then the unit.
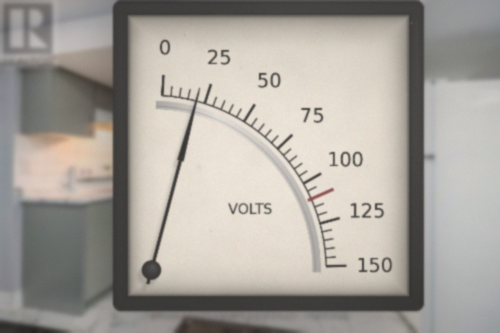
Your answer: 20; V
